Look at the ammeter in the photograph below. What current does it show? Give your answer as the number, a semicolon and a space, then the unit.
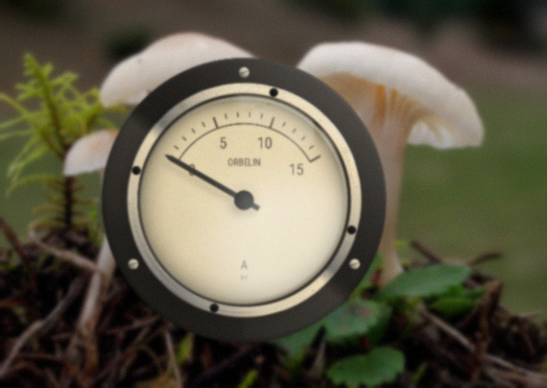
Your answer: 0; A
